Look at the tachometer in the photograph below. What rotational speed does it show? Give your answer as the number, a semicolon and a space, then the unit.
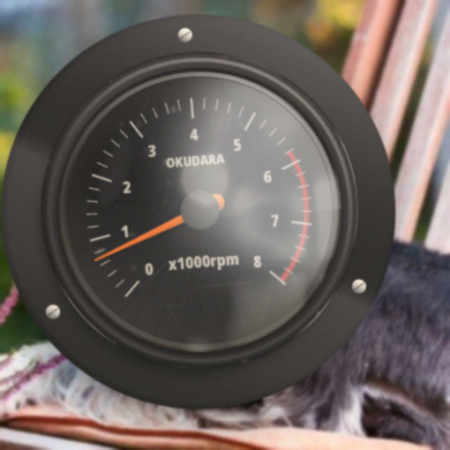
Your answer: 700; rpm
